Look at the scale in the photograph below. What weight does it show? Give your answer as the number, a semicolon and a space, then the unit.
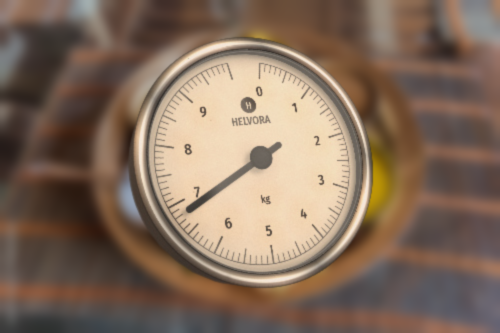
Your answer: 6.8; kg
